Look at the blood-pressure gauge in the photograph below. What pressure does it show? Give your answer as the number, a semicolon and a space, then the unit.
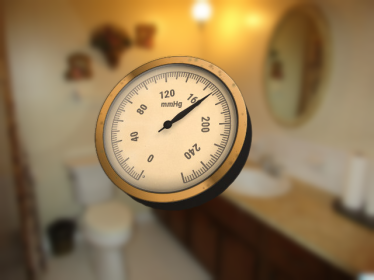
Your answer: 170; mmHg
